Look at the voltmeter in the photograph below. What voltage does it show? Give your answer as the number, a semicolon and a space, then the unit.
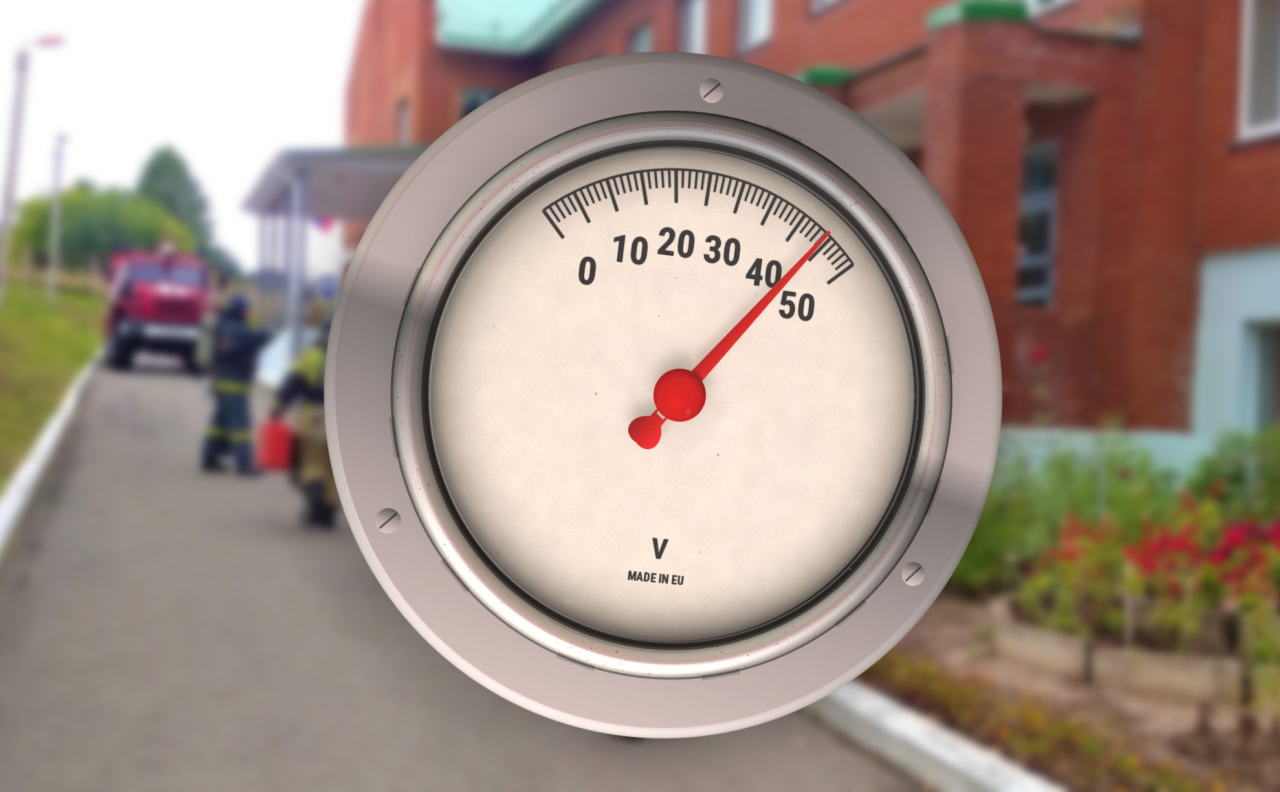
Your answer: 44; V
